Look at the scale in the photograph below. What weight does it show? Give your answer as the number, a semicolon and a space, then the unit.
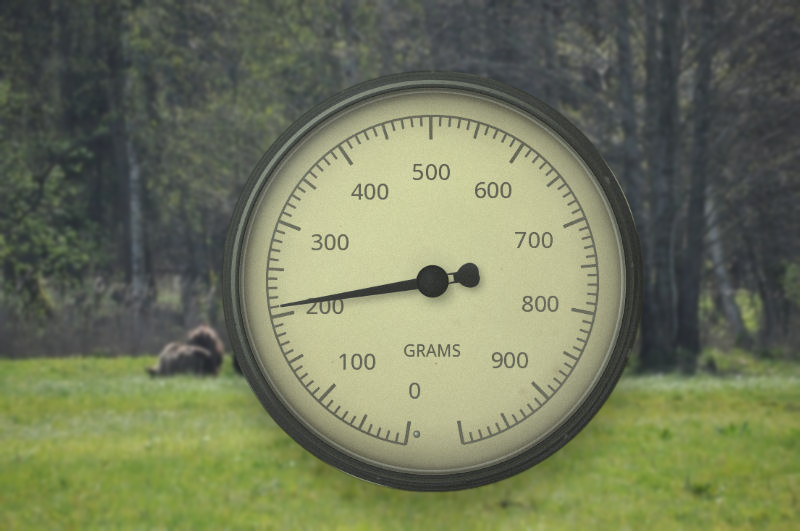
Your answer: 210; g
